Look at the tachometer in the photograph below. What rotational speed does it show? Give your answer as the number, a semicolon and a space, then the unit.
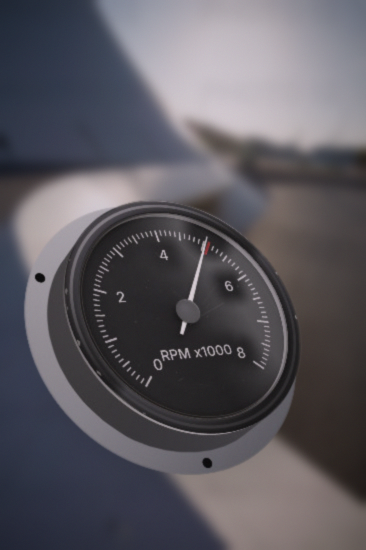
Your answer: 5000; rpm
